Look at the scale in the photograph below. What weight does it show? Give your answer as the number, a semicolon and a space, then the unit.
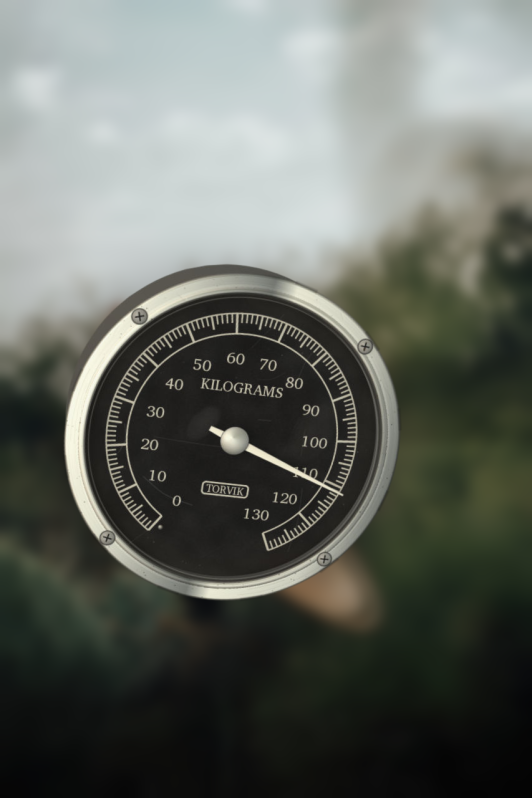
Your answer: 111; kg
